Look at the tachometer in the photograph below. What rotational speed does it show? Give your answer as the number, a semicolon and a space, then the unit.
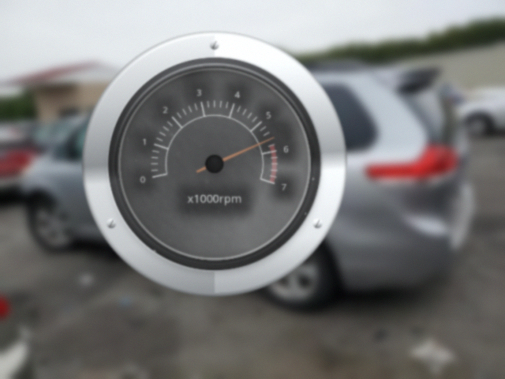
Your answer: 5600; rpm
